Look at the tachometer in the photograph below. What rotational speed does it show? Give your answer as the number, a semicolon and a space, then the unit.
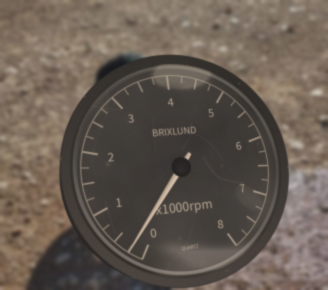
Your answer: 250; rpm
